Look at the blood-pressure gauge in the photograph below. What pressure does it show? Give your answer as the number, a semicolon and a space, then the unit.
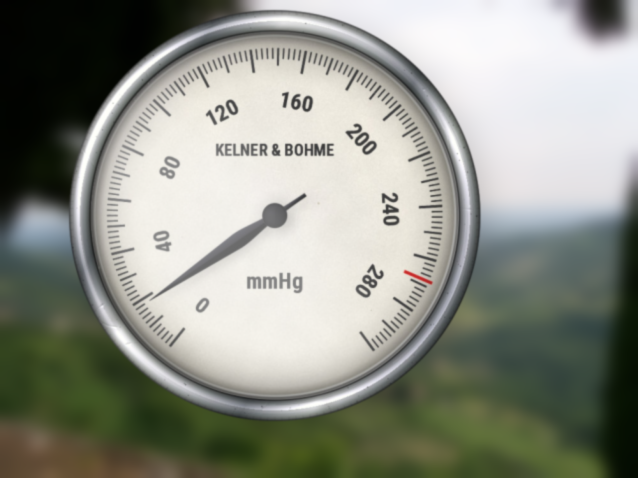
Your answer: 18; mmHg
